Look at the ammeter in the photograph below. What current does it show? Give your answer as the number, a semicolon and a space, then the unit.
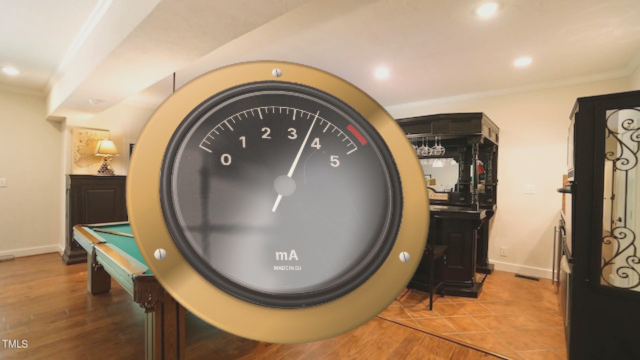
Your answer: 3.6; mA
